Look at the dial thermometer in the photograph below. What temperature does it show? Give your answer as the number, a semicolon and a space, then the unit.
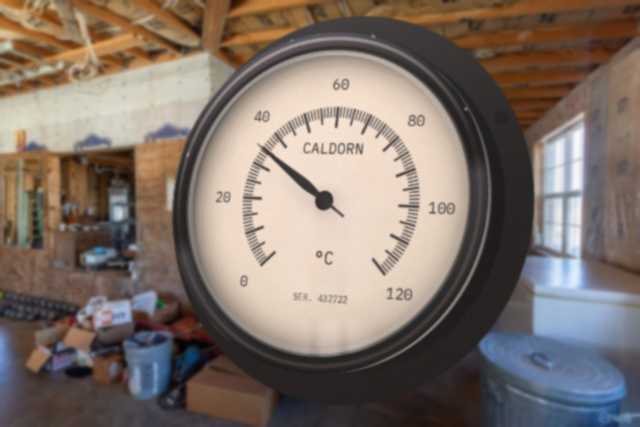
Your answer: 35; °C
